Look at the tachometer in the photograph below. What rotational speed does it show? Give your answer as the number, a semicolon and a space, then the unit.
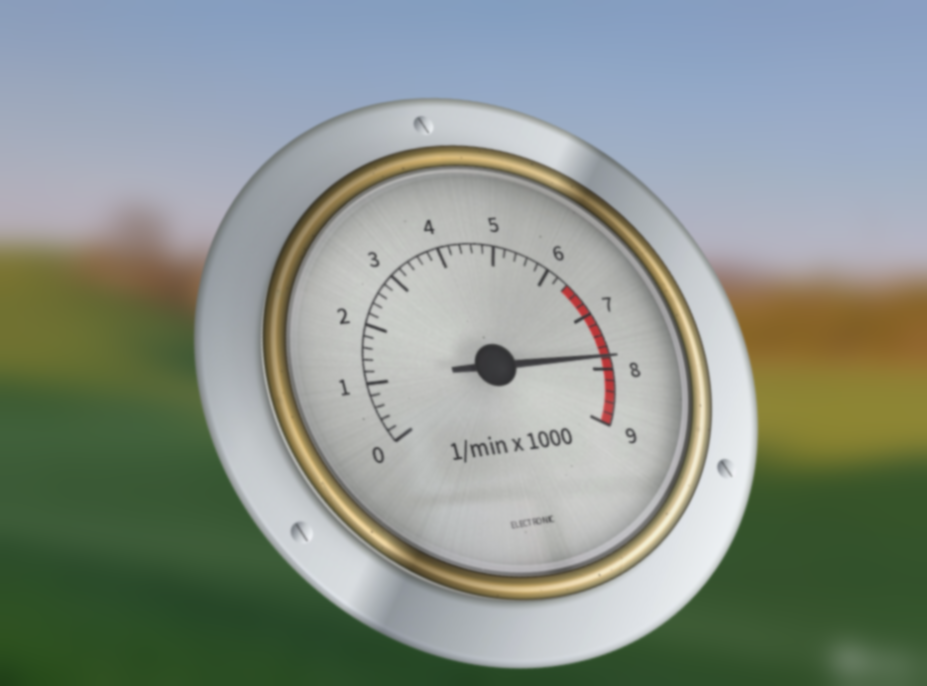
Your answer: 7800; rpm
